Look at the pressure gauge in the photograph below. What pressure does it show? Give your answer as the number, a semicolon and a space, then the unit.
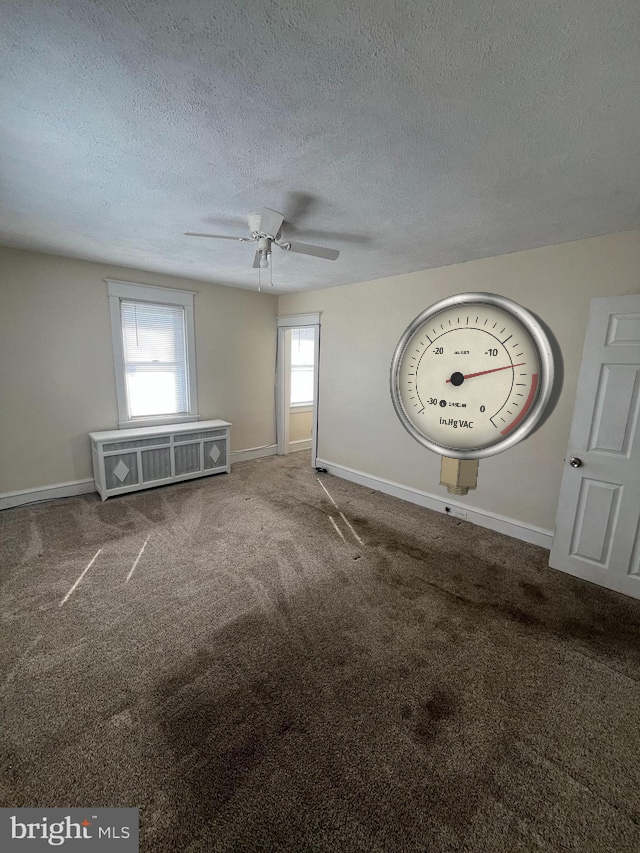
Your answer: -7; inHg
